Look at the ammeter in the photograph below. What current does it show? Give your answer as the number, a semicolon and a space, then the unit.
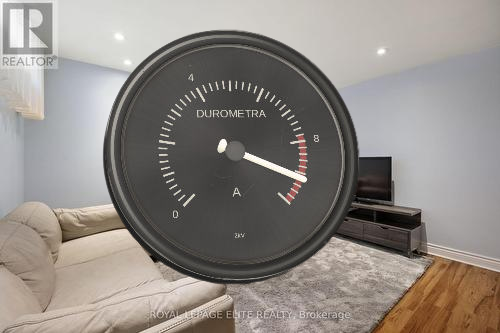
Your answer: 9.2; A
